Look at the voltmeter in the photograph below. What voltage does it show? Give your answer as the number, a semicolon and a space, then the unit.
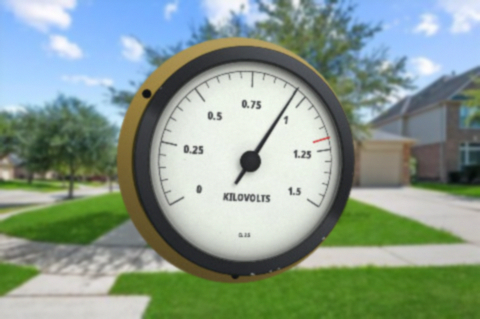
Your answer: 0.95; kV
